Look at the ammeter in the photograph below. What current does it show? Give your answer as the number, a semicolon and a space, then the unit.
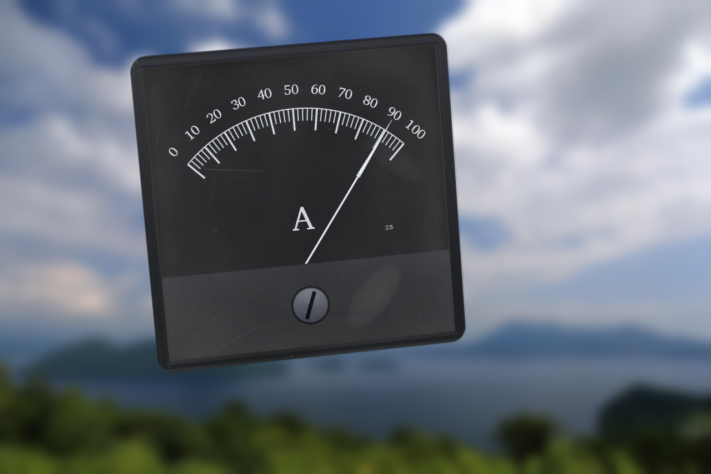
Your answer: 90; A
